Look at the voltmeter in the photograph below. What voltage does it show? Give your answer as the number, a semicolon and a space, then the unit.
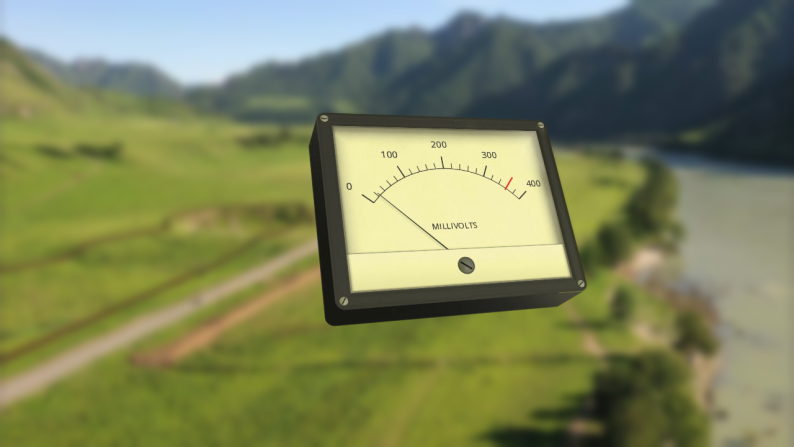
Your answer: 20; mV
